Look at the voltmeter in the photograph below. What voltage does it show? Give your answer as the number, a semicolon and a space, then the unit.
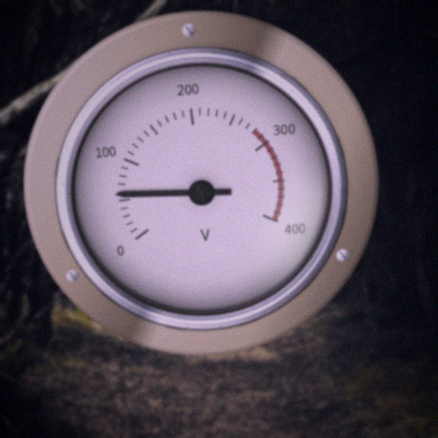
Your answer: 60; V
